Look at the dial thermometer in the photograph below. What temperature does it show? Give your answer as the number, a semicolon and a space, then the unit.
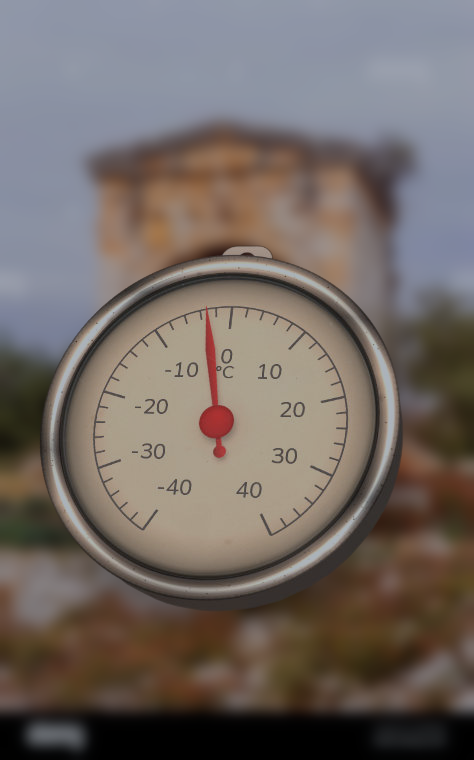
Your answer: -3; °C
